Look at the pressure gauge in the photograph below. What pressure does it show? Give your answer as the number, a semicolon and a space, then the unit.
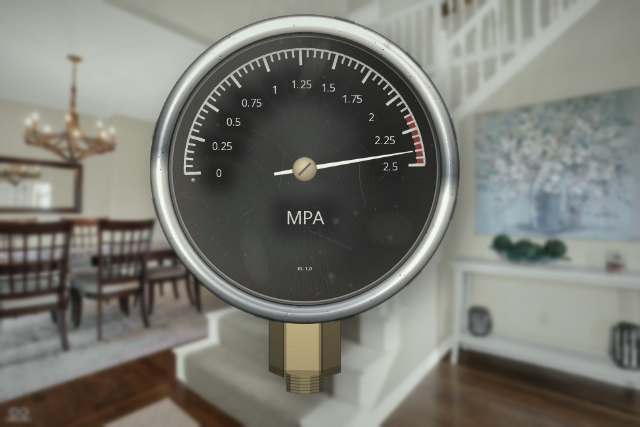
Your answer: 2.4; MPa
